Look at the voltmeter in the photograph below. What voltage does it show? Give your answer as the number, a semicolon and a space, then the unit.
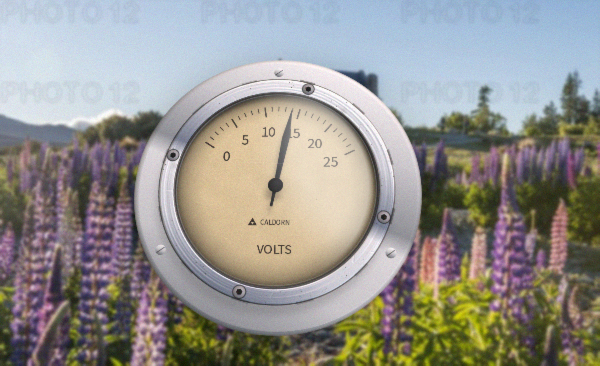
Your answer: 14; V
